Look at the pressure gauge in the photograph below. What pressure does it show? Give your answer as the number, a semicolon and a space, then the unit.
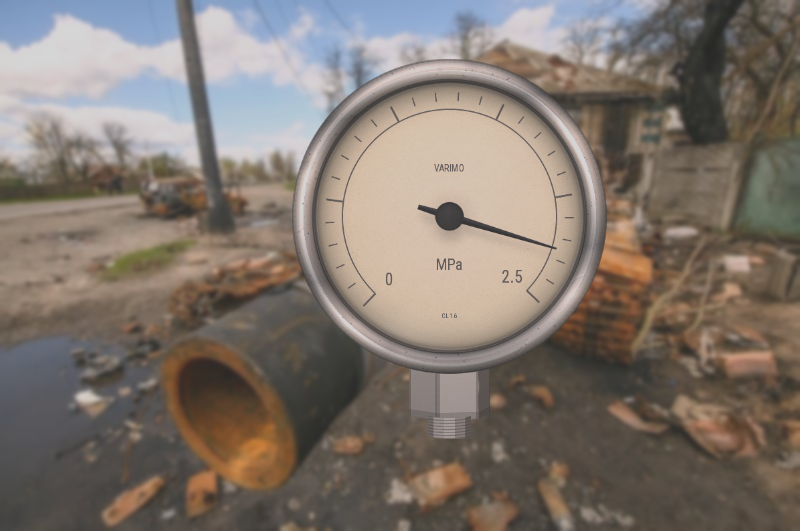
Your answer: 2.25; MPa
